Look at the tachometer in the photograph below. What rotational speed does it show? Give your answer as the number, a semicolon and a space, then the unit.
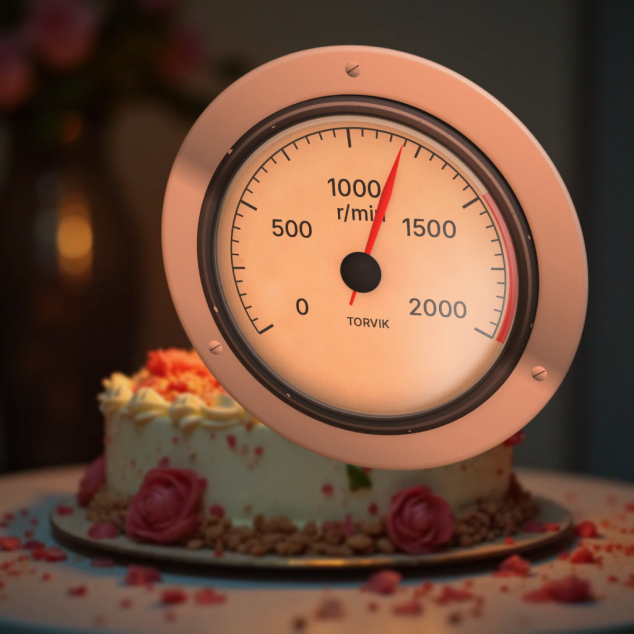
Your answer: 1200; rpm
